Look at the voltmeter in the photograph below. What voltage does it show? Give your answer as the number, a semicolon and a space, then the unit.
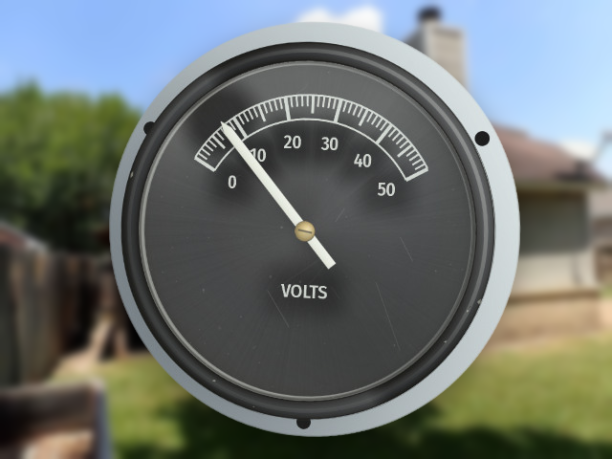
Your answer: 8; V
